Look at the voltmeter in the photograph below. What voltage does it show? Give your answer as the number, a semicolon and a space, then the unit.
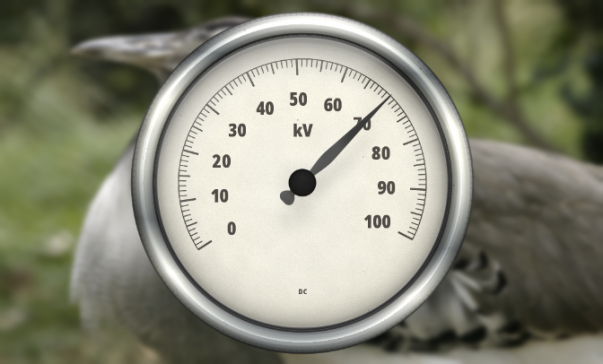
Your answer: 70; kV
